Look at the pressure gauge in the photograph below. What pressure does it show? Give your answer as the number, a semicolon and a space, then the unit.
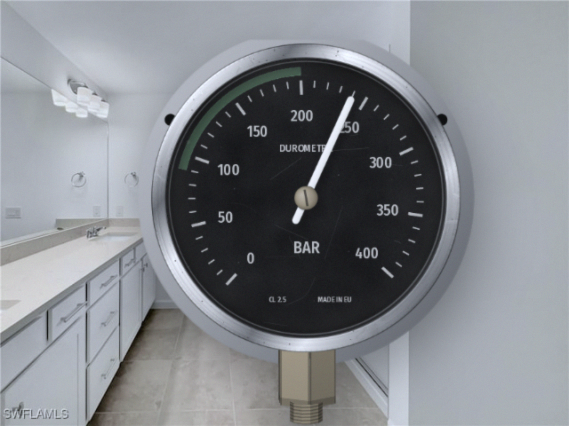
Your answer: 240; bar
